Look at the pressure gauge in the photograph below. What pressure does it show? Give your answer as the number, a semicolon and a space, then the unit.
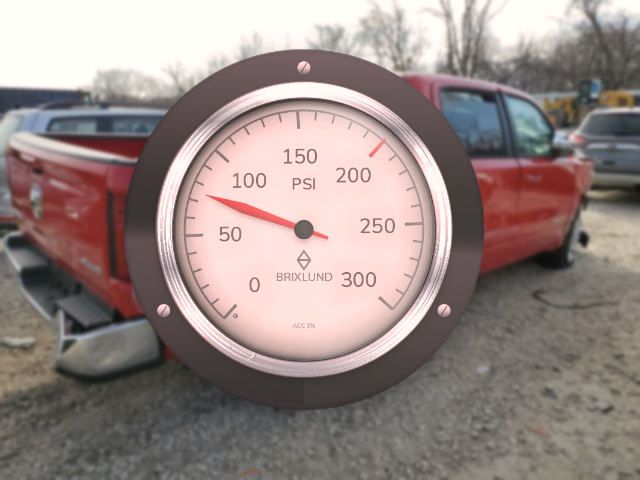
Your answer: 75; psi
